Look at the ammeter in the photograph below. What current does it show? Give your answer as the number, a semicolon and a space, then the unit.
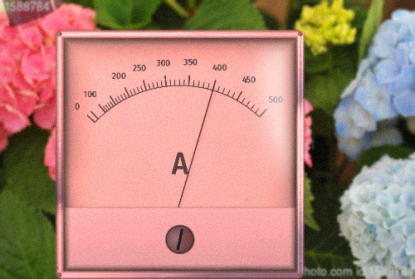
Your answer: 400; A
